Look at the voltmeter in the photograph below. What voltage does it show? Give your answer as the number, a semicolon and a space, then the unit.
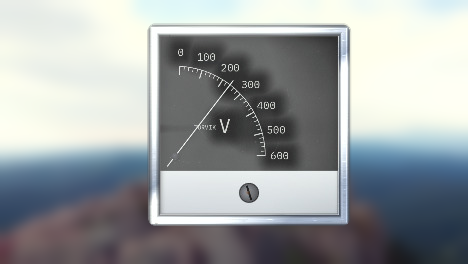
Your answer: 240; V
